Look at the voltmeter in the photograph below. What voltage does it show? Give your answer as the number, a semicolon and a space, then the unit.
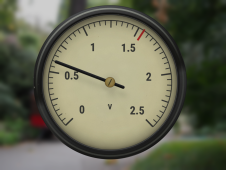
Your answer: 0.6; V
